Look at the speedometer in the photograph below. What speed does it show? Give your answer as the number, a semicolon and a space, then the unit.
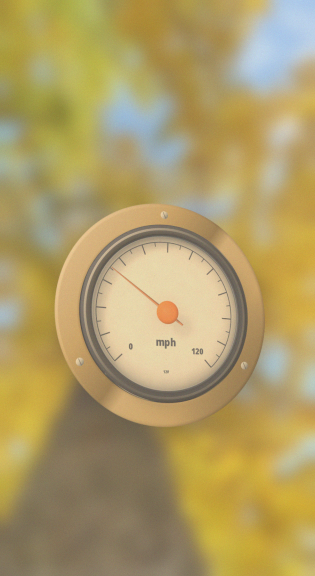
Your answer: 35; mph
